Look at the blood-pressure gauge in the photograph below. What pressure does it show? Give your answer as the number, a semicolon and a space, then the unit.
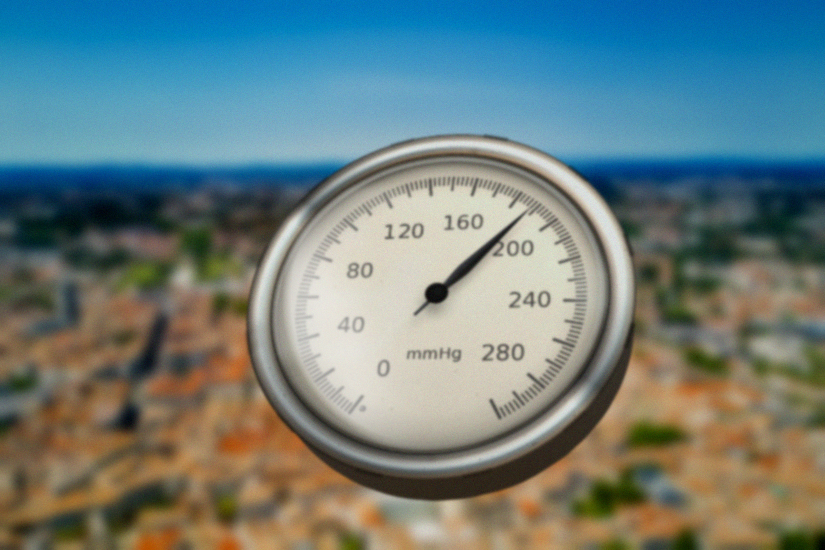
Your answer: 190; mmHg
